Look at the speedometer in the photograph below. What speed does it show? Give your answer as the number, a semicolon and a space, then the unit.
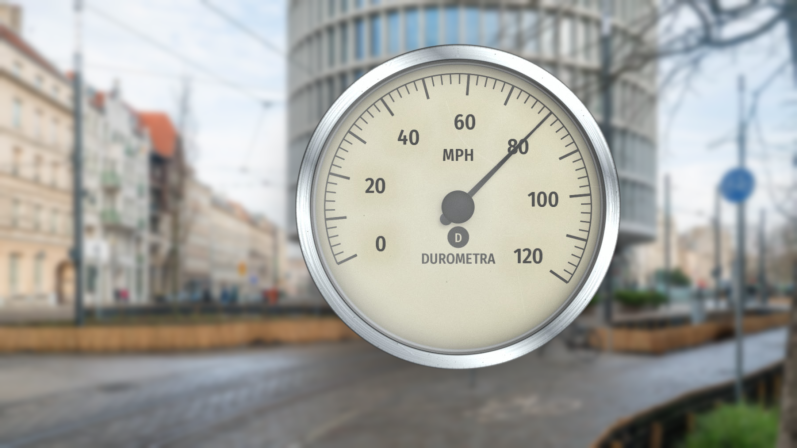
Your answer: 80; mph
